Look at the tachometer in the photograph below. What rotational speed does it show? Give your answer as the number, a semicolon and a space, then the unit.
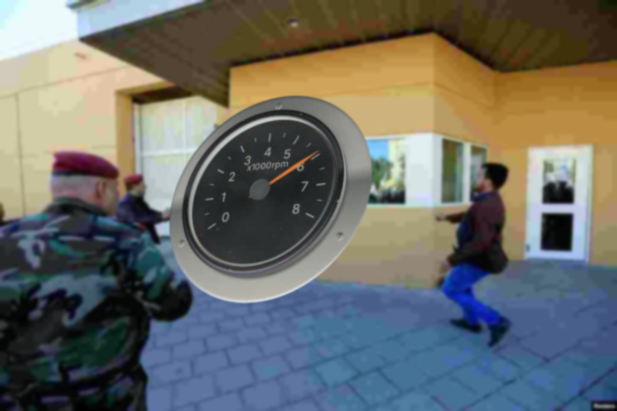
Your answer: 6000; rpm
